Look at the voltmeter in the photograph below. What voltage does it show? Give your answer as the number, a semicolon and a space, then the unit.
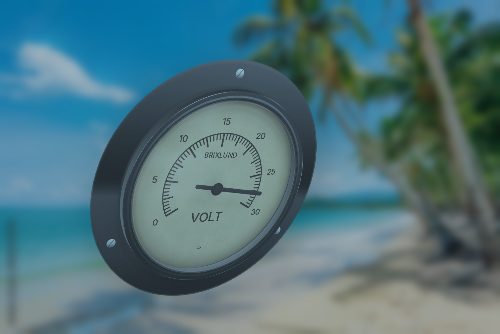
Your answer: 27.5; V
